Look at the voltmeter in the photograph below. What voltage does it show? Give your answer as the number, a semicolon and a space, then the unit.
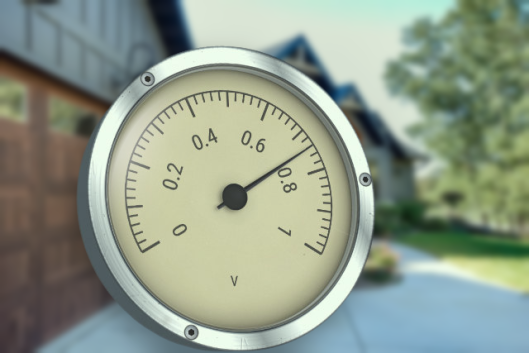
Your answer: 0.74; V
